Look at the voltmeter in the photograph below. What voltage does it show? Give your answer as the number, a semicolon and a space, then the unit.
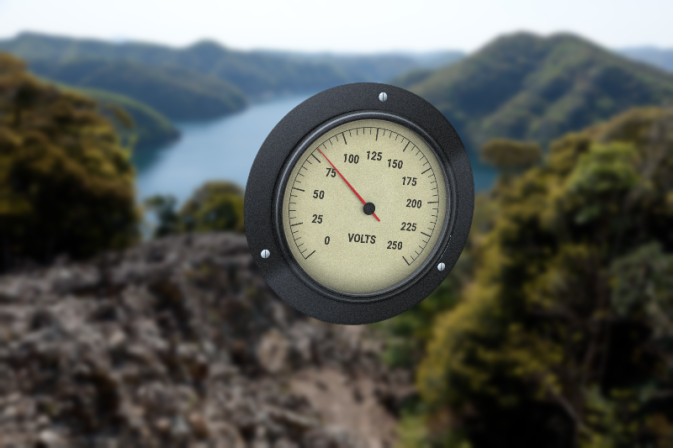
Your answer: 80; V
